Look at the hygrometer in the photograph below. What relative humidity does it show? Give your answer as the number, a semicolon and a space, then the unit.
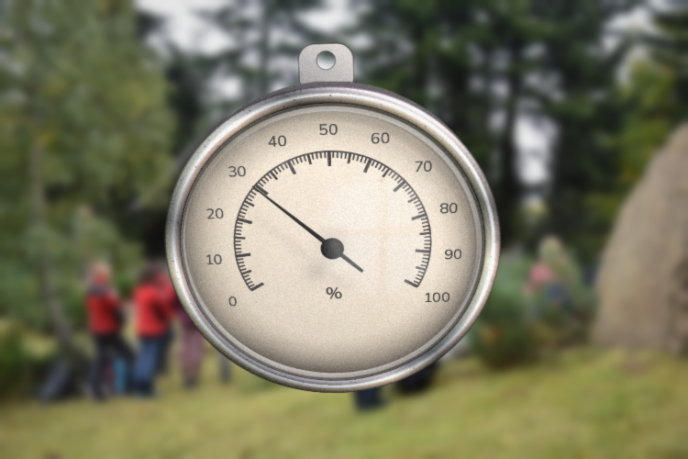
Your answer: 30; %
